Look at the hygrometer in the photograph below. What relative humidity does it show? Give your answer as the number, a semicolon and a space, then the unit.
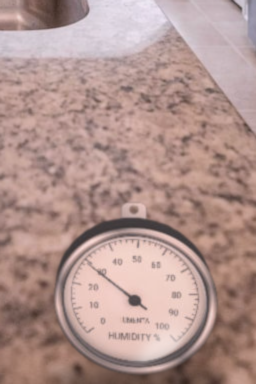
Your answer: 30; %
